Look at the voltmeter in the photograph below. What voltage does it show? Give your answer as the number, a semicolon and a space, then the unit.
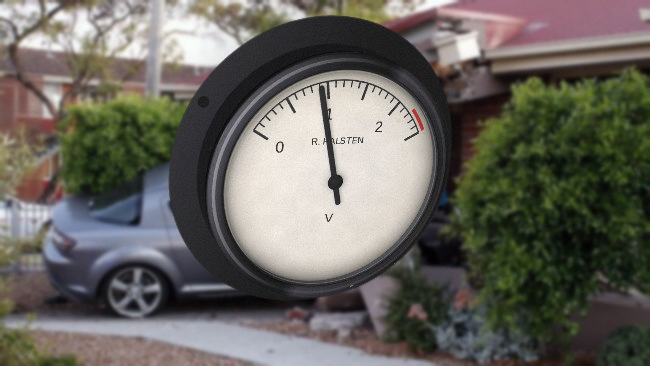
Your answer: 0.9; V
